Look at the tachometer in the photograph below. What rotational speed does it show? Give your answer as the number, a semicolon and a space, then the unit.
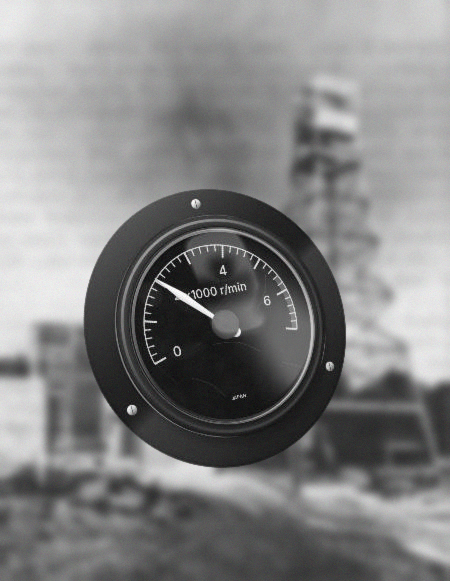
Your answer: 2000; rpm
